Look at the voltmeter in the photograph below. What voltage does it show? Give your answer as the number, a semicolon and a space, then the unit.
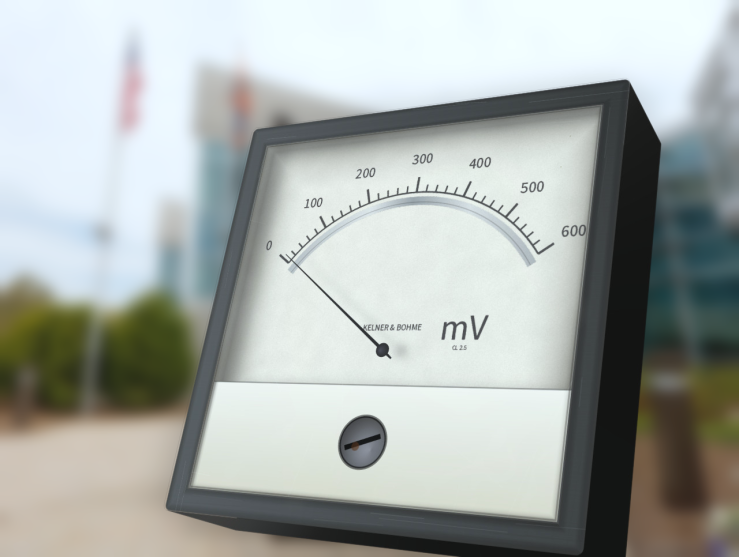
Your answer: 10; mV
